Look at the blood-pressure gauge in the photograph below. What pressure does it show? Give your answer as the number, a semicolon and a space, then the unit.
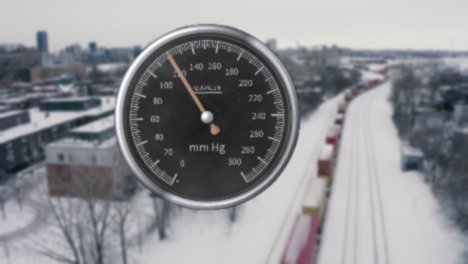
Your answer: 120; mmHg
